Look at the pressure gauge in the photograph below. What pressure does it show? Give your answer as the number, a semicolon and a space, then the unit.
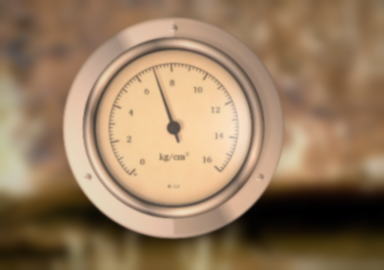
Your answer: 7; kg/cm²
